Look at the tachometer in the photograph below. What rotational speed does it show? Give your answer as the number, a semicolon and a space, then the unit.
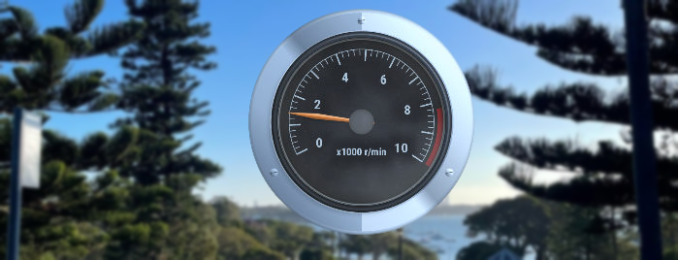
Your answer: 1400; rpm
